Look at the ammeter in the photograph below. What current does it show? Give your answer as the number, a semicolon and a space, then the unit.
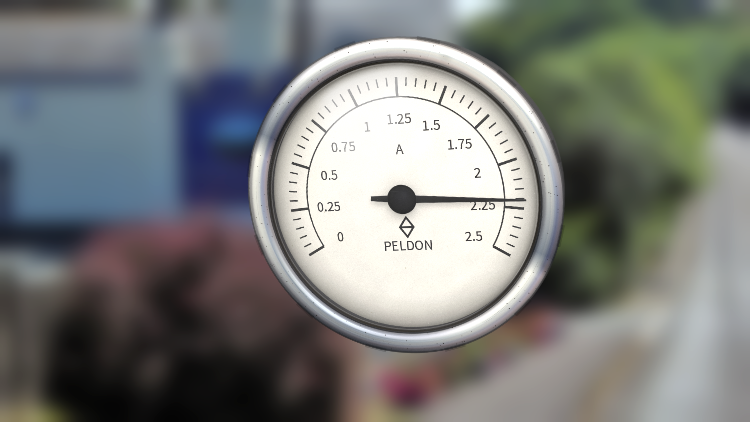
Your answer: 2.2; A
